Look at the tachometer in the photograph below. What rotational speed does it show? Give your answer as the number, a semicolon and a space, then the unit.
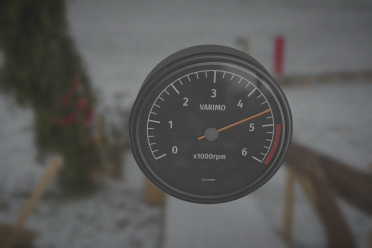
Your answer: 4600; rpm
